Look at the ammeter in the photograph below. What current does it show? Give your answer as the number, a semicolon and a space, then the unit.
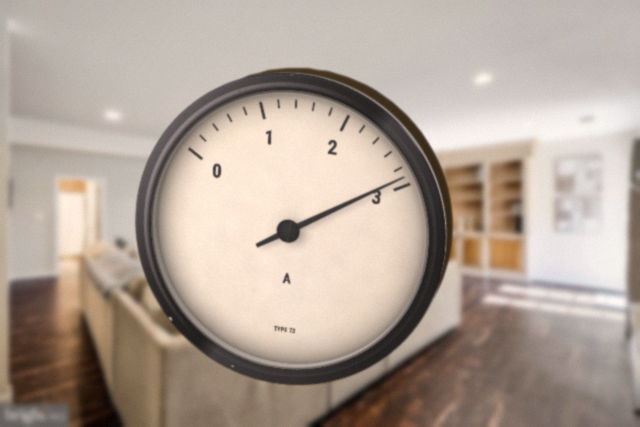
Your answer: 2.9; A
